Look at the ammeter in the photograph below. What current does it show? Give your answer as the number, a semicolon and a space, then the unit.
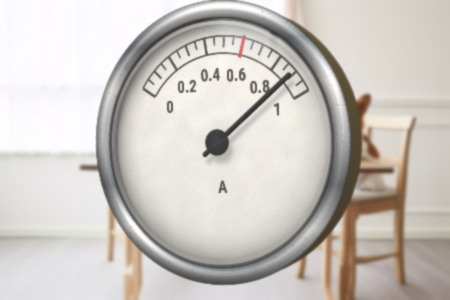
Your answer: 0.9; A
